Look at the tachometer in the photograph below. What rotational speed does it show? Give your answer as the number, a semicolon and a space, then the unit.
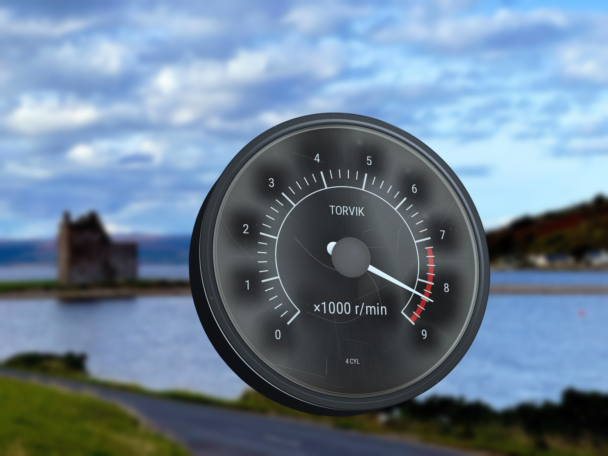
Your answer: 8400; rpm
